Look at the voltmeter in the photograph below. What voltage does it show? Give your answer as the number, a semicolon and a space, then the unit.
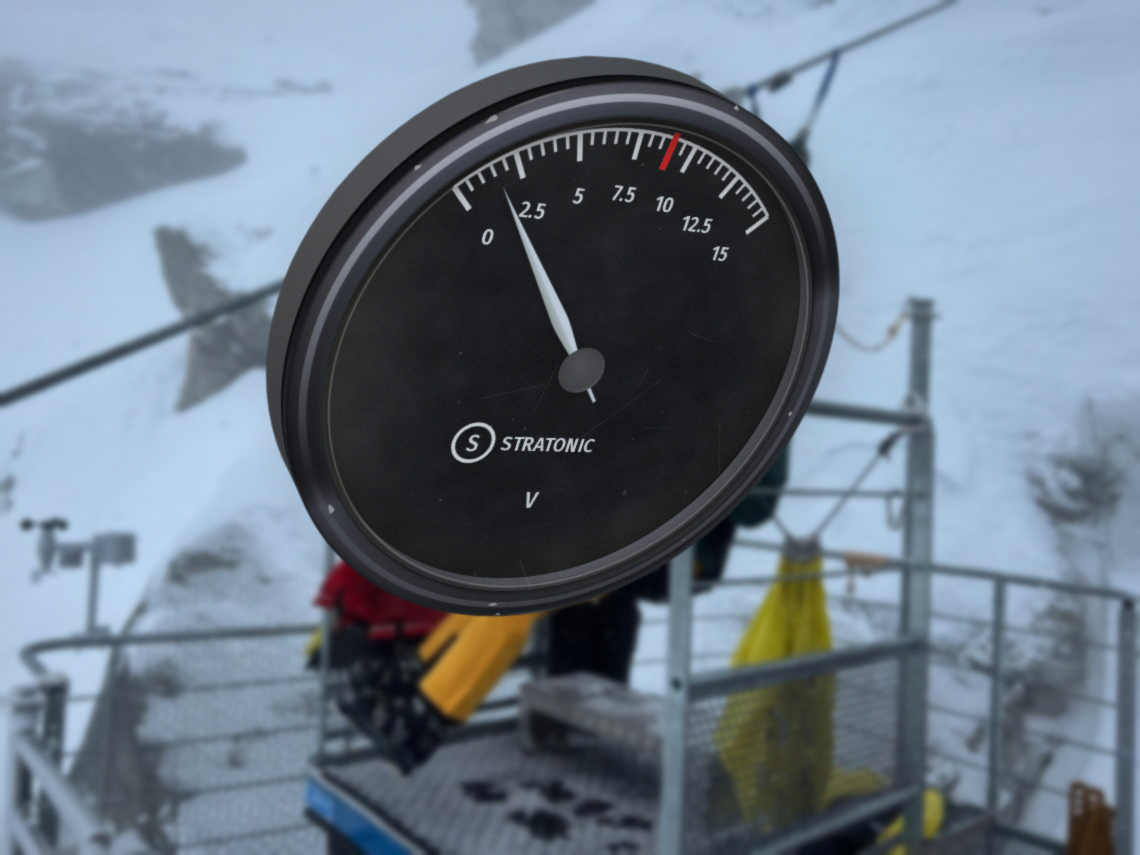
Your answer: 1.5; V
